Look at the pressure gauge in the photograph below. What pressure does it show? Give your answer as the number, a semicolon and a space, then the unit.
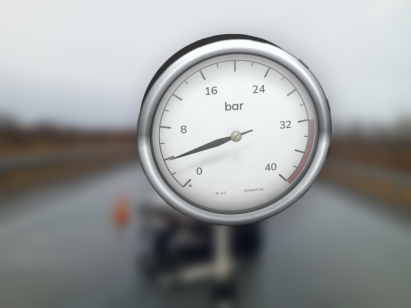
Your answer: 4; bar
